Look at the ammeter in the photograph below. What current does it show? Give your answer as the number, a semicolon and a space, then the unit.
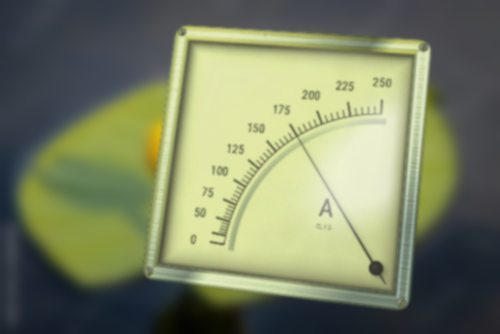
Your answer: 175; A
